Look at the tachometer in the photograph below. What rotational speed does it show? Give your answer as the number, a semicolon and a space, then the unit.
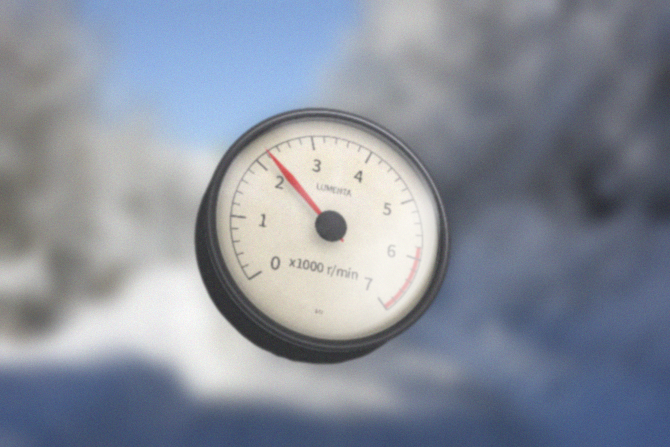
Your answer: 2200; rpm
